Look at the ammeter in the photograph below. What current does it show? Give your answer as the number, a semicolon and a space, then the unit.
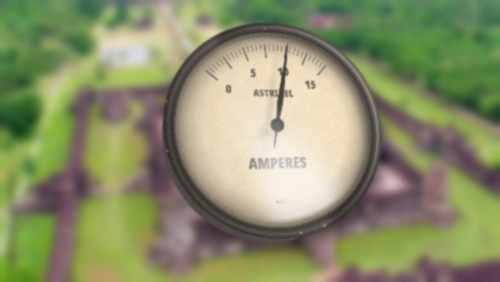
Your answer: 10; A
